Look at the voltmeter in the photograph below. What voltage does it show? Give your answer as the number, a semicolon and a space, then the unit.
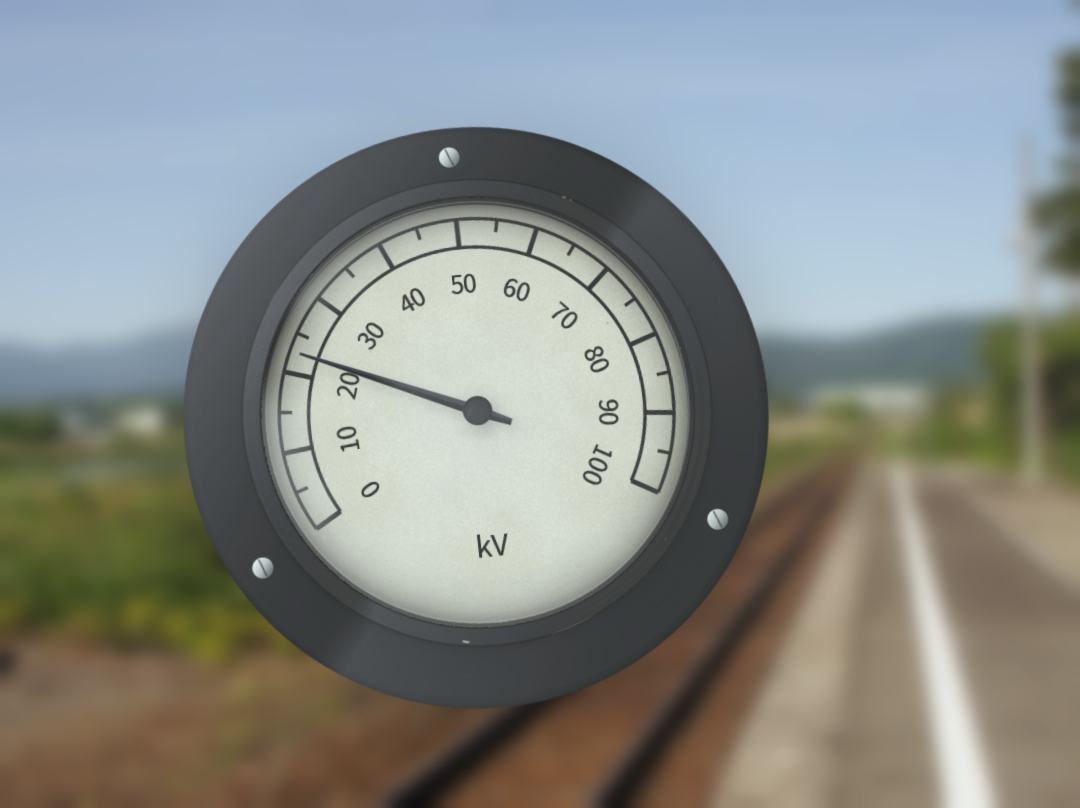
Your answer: 22.5; kV
